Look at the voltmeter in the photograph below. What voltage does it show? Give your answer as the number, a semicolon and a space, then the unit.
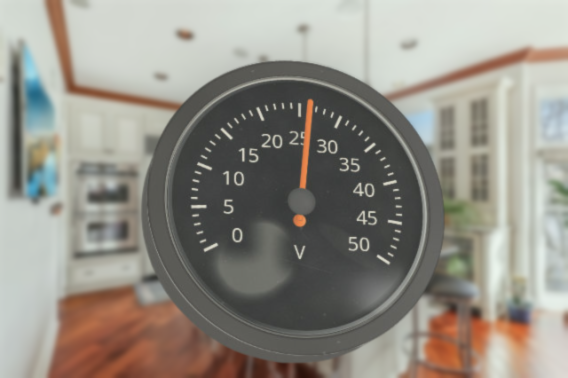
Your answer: 26; V
